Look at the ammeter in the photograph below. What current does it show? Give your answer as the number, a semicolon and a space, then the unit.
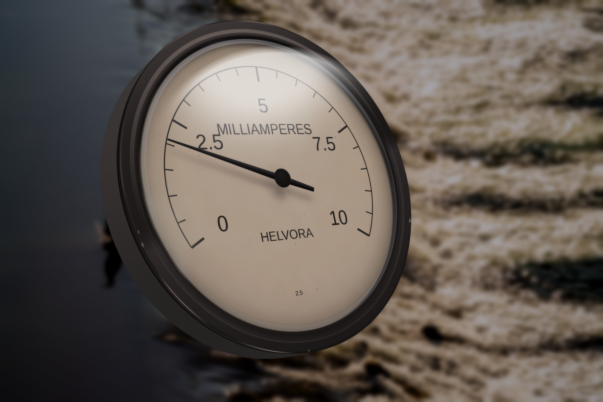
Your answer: 2; mA
